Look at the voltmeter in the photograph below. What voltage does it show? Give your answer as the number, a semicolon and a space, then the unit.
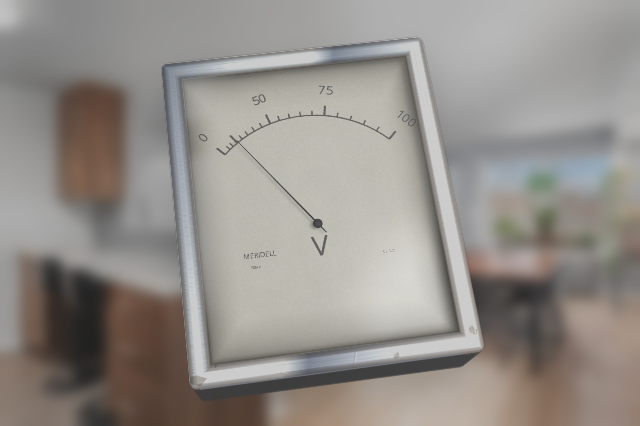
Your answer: 25; V
